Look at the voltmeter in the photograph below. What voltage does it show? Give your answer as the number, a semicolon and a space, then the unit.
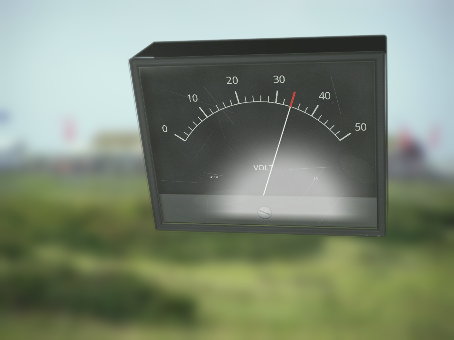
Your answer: 34; V
